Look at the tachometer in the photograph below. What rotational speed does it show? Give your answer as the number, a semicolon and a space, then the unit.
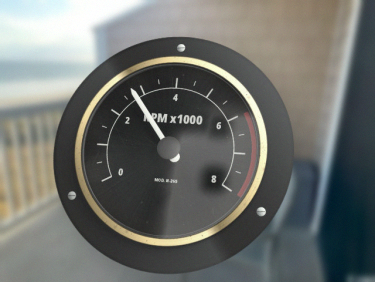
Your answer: 2750; rpm
